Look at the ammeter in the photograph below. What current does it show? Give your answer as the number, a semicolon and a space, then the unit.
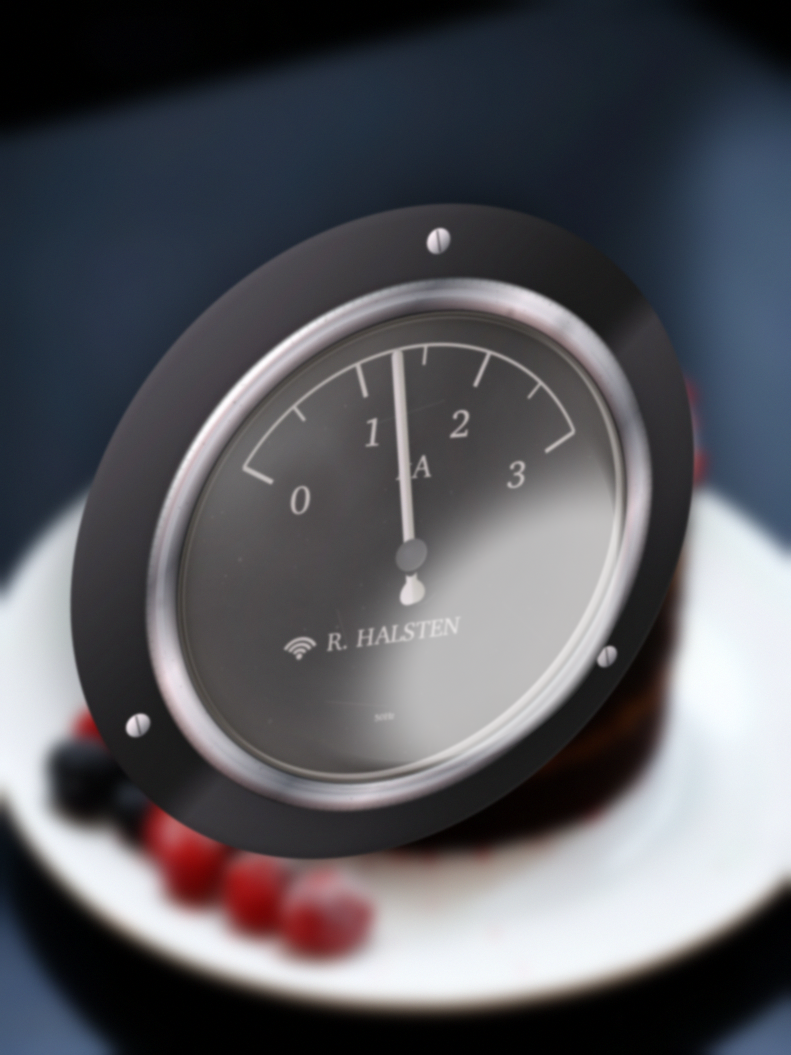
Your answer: 1.25; kA
